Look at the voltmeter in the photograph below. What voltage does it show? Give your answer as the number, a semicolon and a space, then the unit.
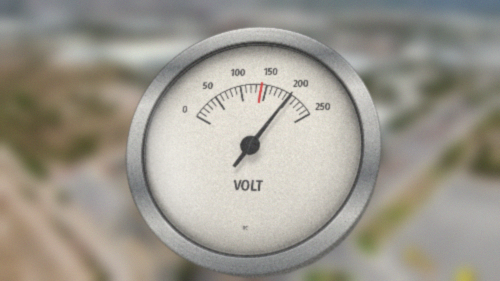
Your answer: 200; V
